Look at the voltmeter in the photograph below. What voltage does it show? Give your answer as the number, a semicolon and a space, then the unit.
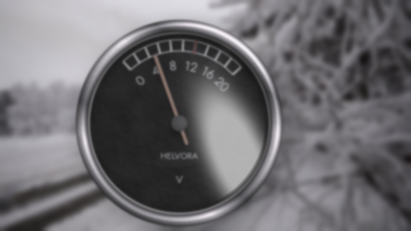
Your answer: 5; V
